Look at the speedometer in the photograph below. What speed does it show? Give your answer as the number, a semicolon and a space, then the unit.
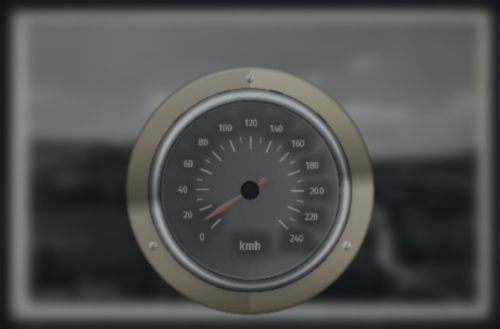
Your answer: 10; km/h
